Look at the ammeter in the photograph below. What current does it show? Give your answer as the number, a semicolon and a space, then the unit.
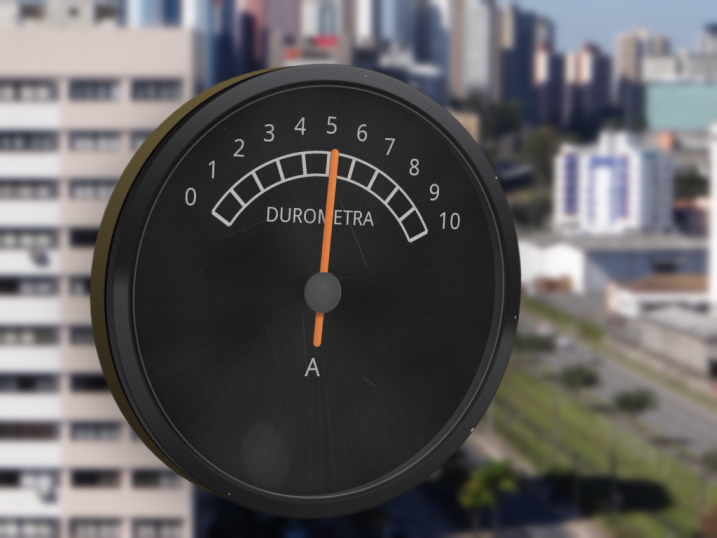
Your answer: 5; A
